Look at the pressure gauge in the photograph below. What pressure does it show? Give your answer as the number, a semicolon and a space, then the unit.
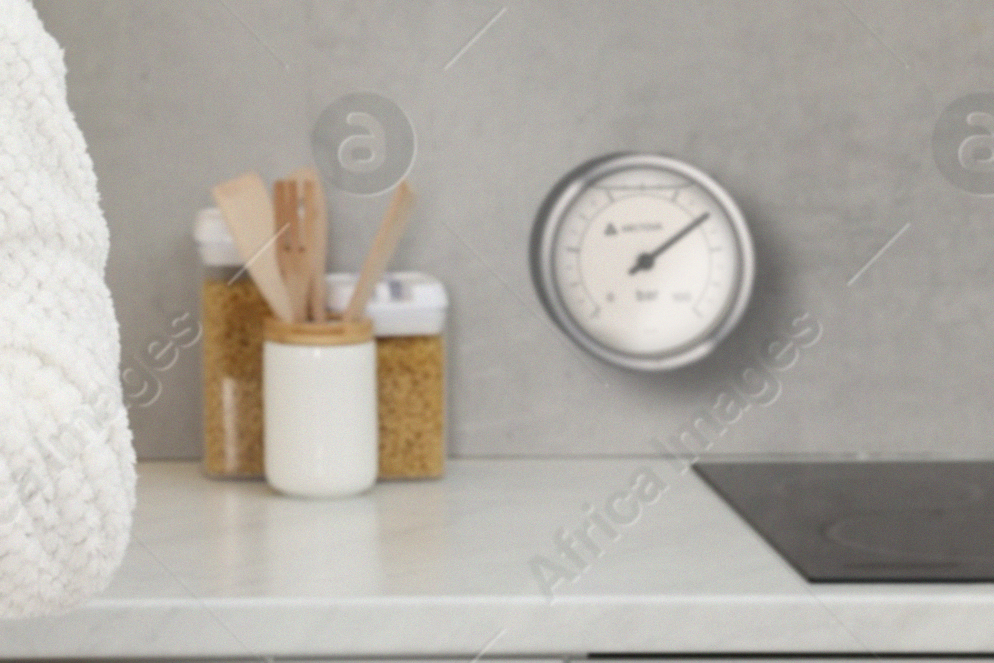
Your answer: 70; bar
